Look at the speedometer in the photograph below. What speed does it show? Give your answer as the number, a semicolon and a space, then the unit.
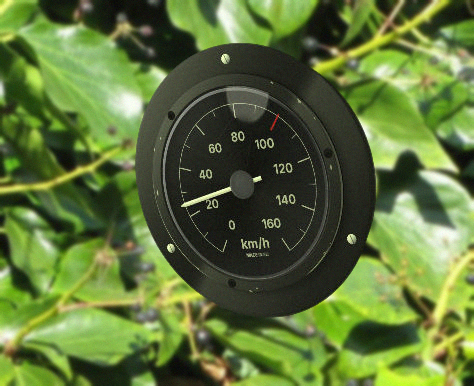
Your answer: 25; km/h
